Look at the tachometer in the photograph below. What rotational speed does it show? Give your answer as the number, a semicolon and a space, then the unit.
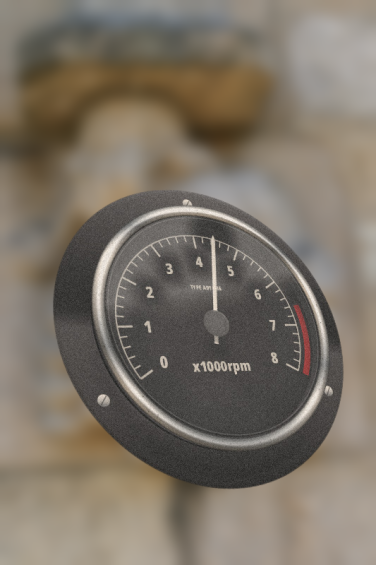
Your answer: 4400; rpm
